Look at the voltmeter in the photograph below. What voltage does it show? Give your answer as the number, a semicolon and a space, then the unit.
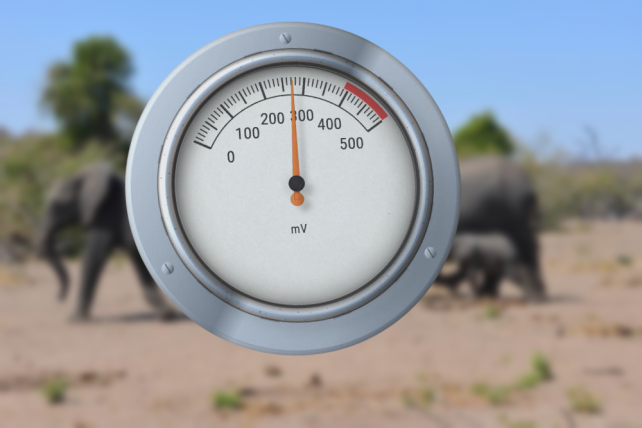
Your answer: 270; mV
